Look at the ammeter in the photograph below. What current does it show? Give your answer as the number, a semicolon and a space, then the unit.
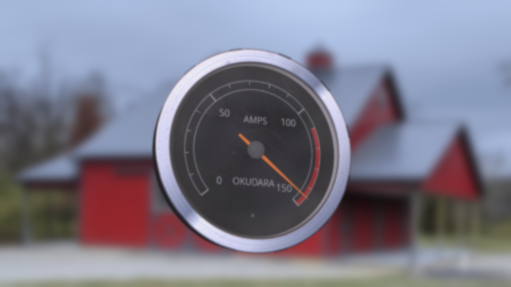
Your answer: 145; A
